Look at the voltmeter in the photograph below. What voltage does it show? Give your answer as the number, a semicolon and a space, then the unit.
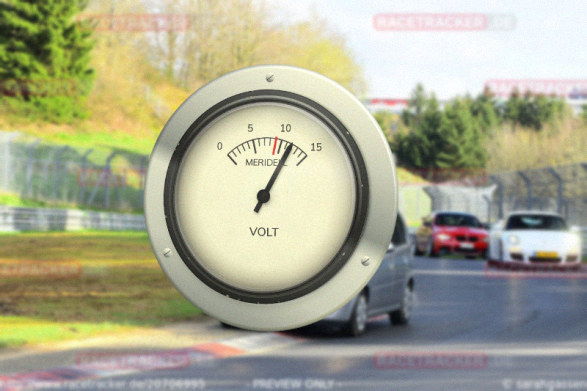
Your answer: 12; V
